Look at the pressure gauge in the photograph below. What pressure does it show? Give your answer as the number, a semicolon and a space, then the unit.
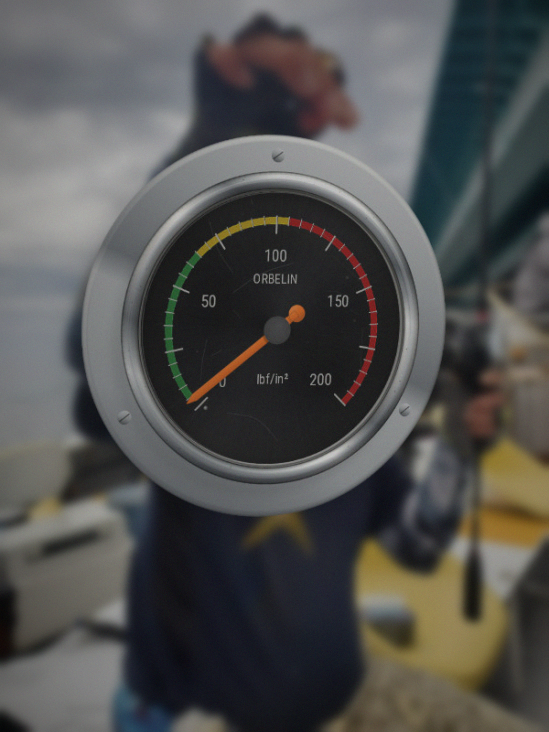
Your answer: 5; psi
